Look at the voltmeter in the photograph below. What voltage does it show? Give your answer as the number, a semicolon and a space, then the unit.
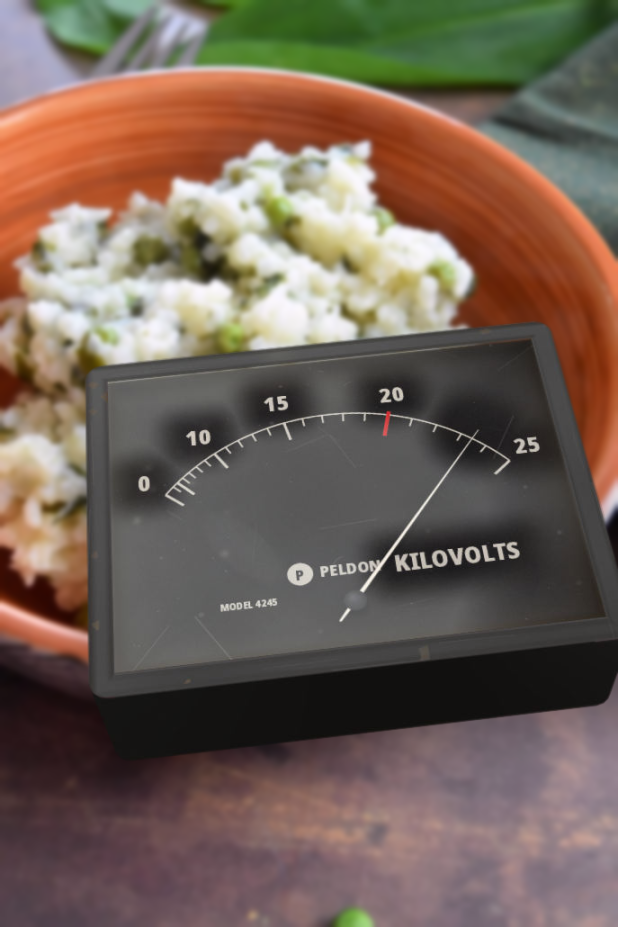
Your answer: 23.5; kV
